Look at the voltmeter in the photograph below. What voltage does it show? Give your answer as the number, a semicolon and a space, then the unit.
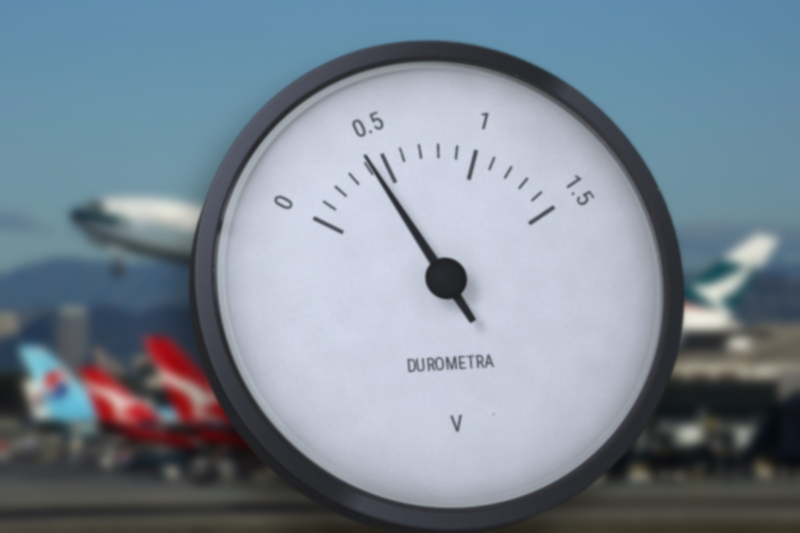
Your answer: 0.4; V
